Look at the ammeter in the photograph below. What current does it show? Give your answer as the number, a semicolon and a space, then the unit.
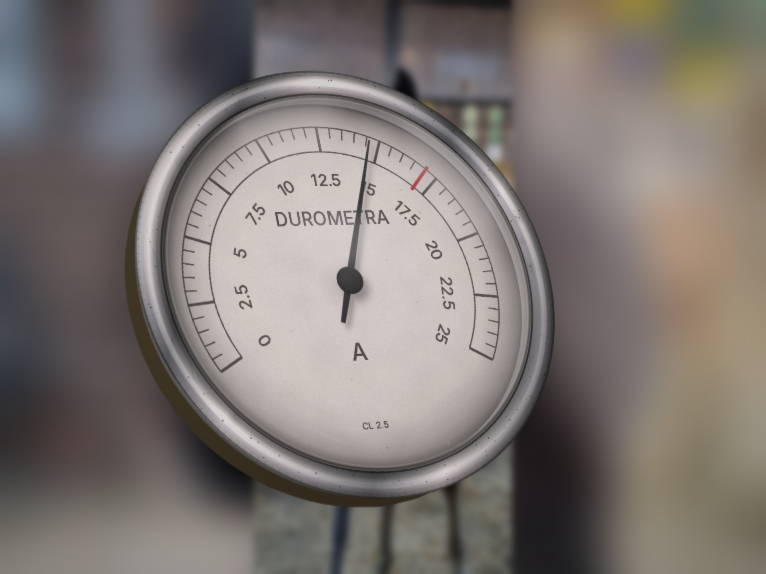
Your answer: 14.5; A
